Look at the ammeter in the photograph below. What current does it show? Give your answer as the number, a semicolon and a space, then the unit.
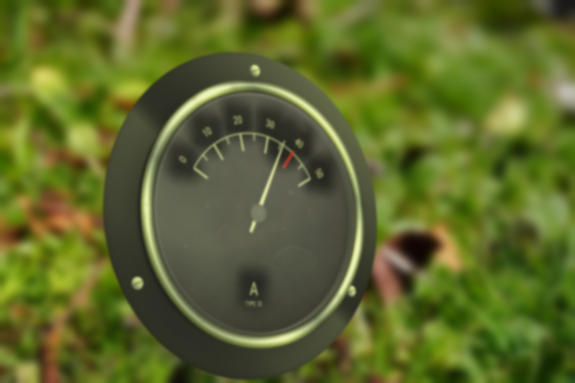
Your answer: 35; A
